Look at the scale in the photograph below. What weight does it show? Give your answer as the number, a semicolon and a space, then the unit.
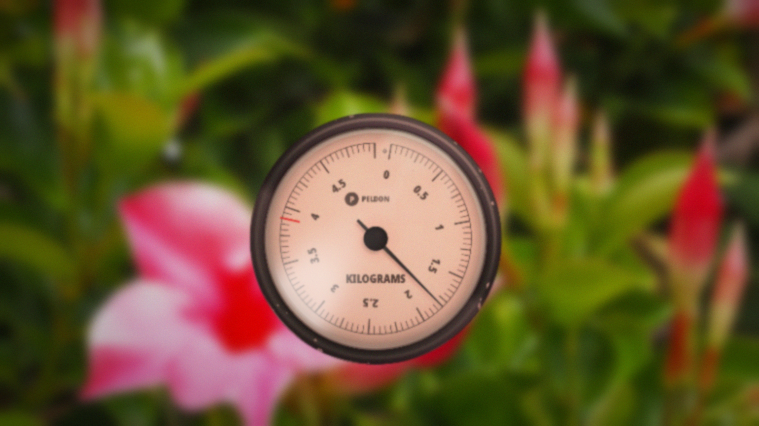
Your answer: 1.8; kg
